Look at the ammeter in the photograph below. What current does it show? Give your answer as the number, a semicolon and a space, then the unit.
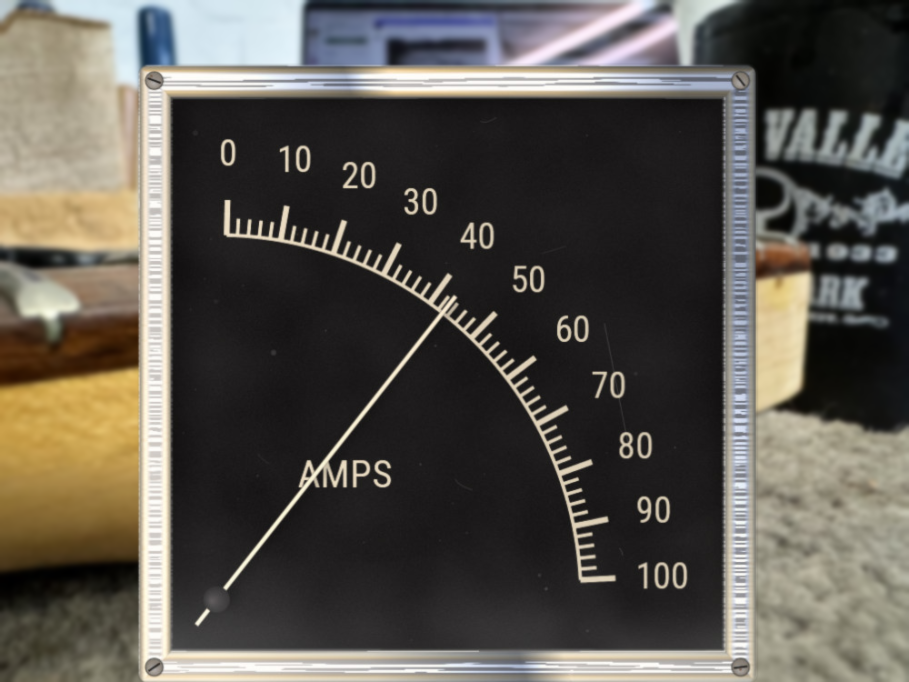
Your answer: 43; A
